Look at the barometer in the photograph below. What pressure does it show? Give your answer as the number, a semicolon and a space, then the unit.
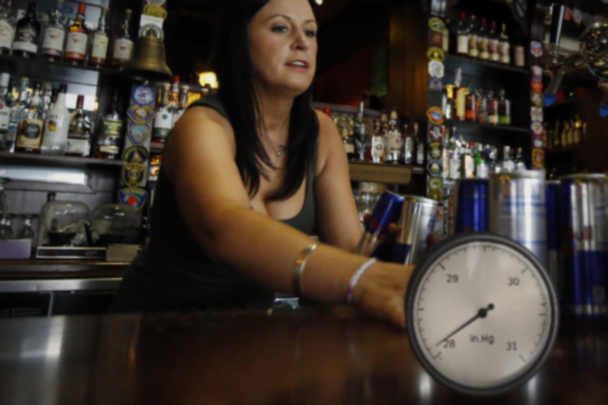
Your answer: 28.1; inHg
